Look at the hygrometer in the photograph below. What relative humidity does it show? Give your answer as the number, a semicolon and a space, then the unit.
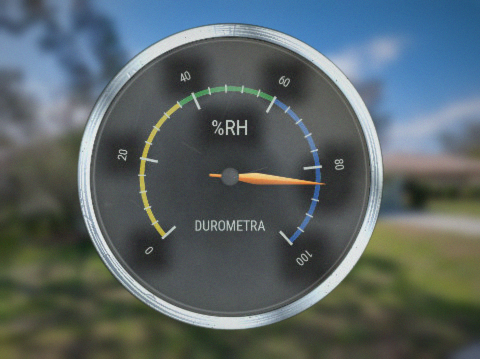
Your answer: 84; %
